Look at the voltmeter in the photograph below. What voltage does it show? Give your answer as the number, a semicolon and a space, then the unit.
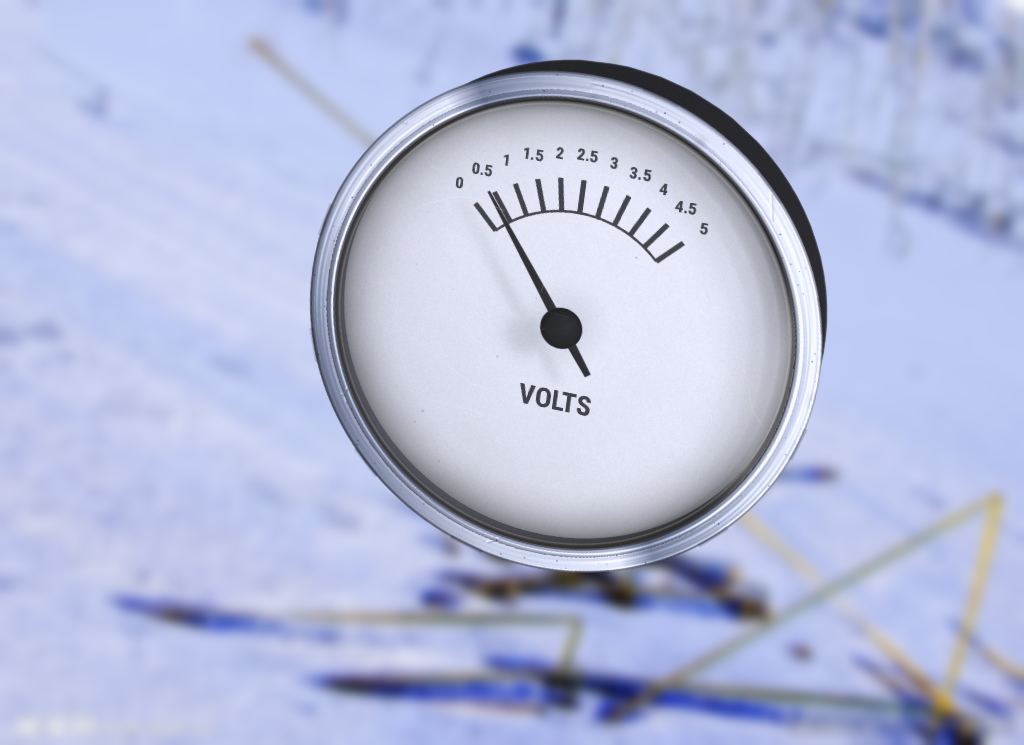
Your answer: 0.5; V
